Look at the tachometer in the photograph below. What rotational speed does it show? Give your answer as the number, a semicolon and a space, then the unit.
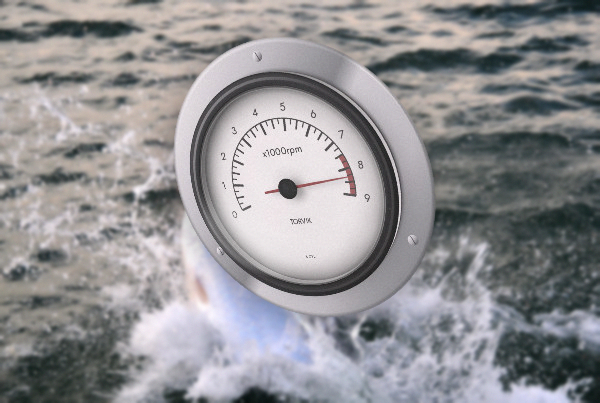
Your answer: 8250; rpm
